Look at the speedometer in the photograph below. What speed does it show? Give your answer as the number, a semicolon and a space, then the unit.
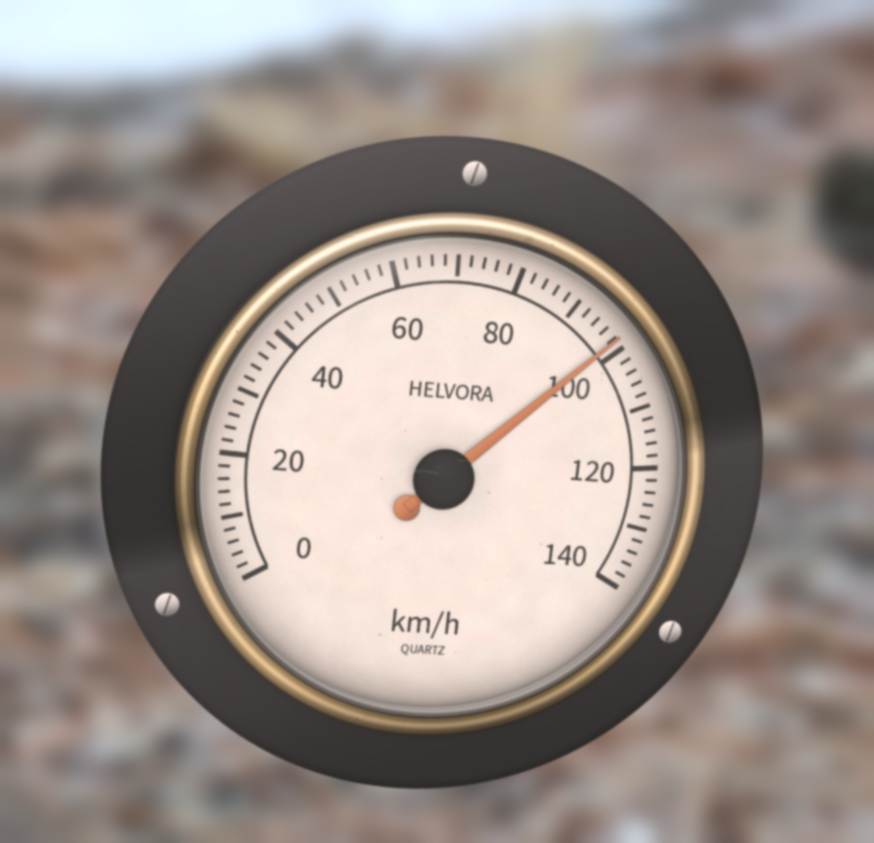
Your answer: 98; km/h
